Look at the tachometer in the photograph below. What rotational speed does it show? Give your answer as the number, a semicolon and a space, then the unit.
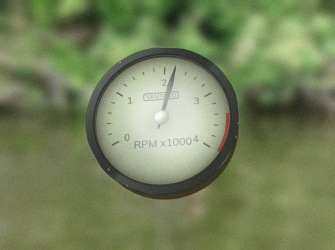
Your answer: 2200; rpm
